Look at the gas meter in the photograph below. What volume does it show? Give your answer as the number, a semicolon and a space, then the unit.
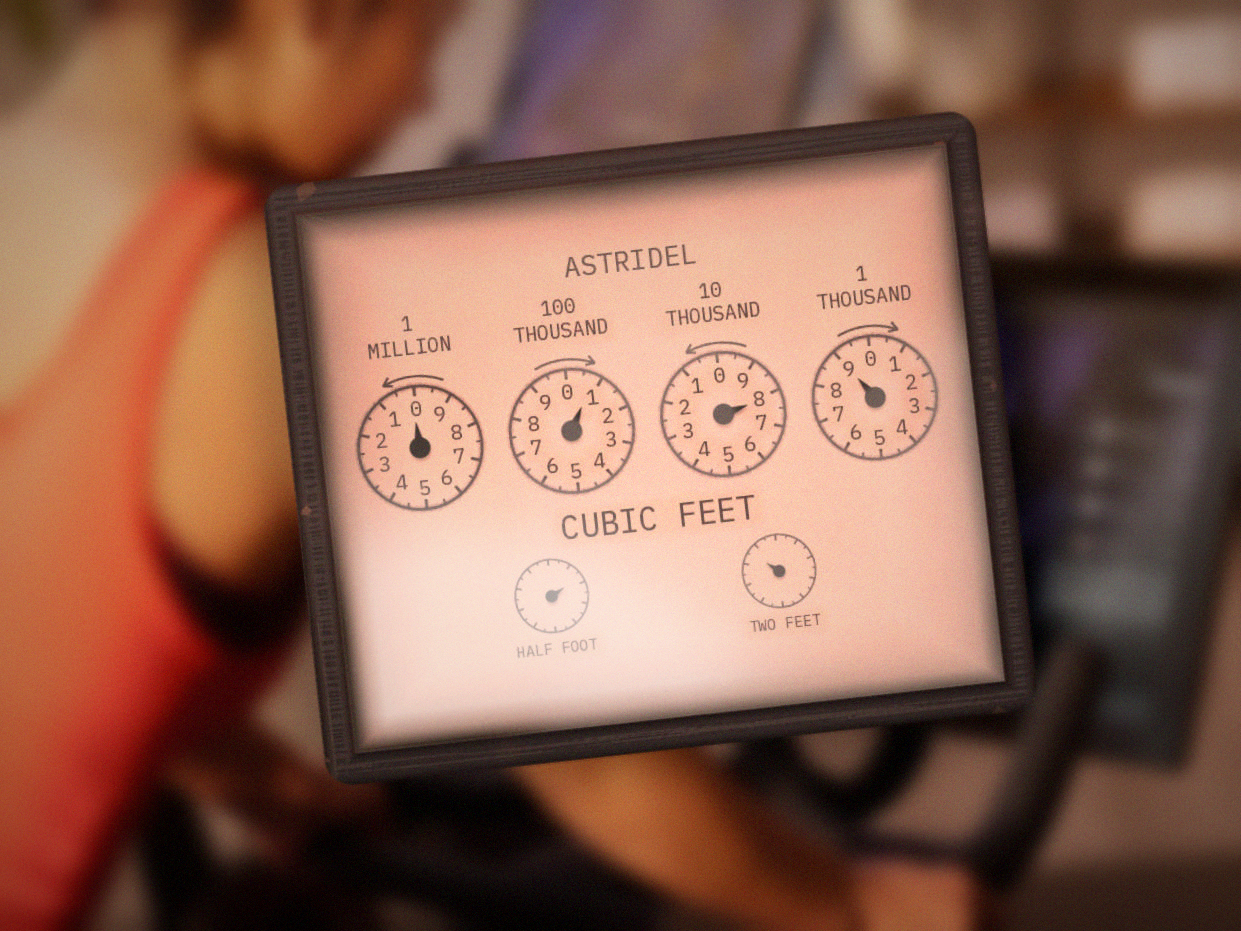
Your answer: 7900; ft³
